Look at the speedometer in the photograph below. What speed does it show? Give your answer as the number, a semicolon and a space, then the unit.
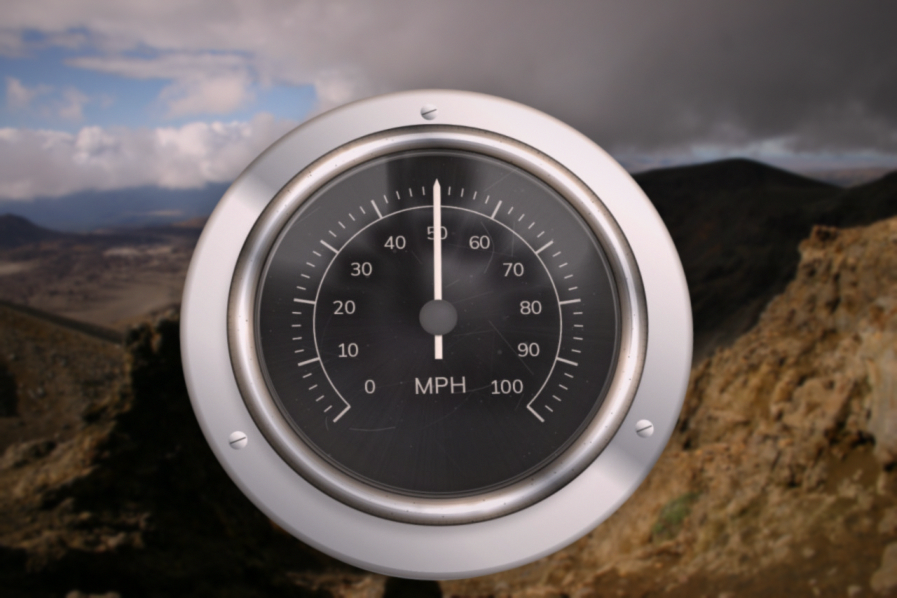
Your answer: 50; mph
